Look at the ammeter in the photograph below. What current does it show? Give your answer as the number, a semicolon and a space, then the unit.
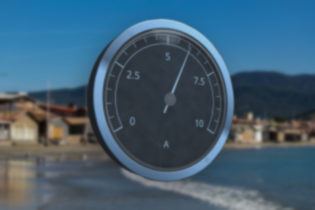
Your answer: 6; A
